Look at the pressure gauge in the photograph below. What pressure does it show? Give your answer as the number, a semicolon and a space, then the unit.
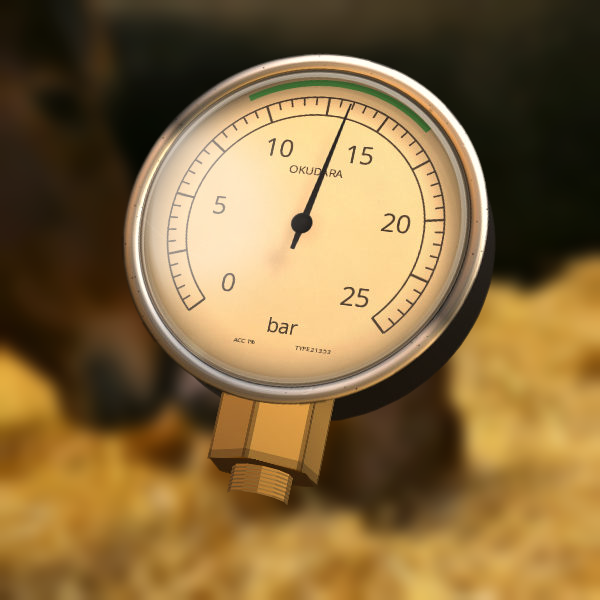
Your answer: 13.5; bar
